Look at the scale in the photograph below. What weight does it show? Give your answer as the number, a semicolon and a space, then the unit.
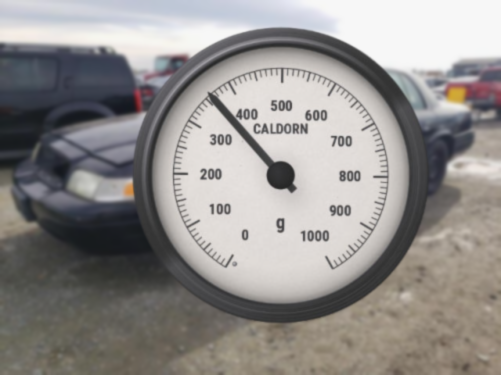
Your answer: 360; g
